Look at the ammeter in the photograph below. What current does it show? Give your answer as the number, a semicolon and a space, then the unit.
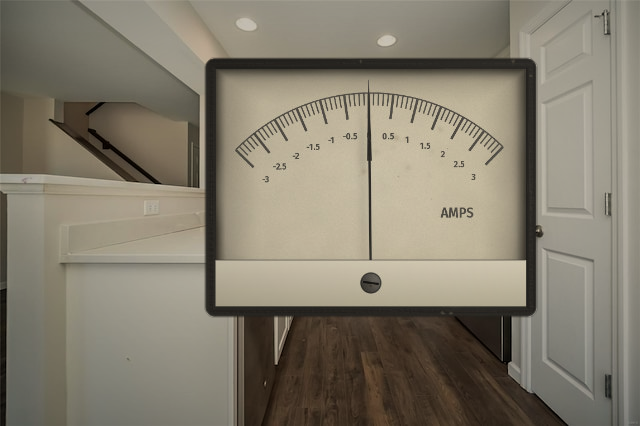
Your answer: 0; A
